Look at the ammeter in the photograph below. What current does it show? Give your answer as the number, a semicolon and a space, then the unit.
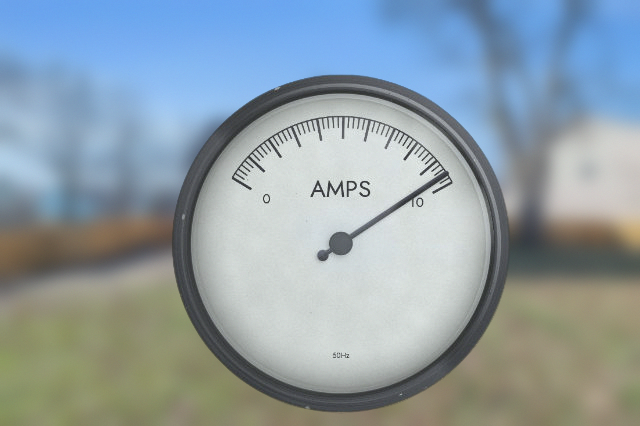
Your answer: 9.6; A
